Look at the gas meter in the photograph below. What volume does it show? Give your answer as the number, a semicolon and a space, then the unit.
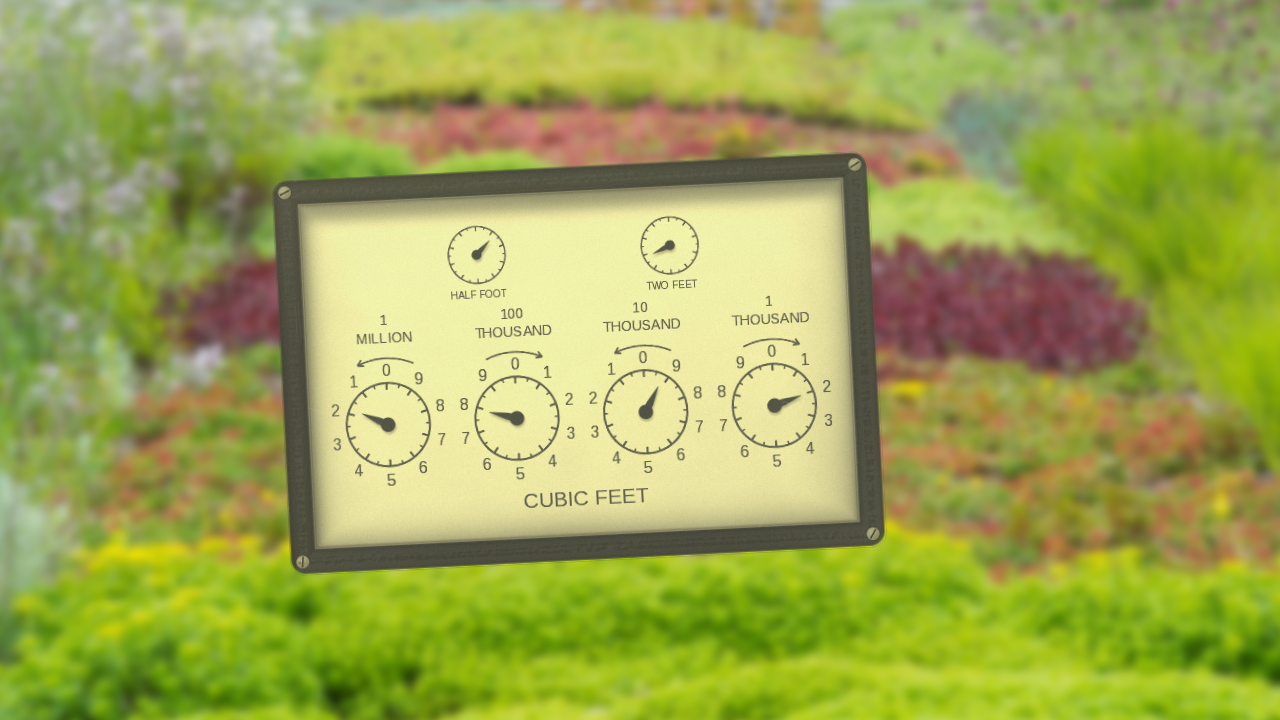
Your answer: 179200; ft³
